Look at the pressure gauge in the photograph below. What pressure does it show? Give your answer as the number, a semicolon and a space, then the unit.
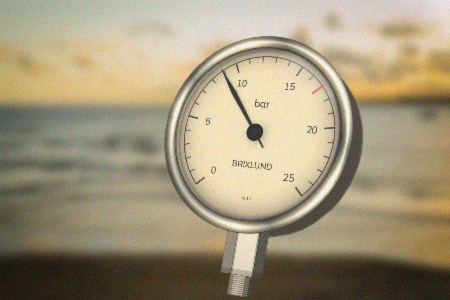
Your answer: 9; bar
